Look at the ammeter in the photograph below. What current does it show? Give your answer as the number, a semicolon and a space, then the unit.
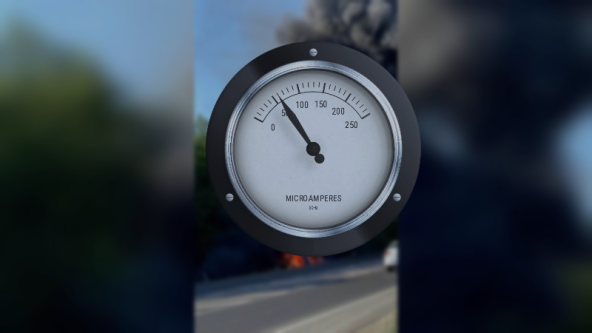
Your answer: 60; µA
